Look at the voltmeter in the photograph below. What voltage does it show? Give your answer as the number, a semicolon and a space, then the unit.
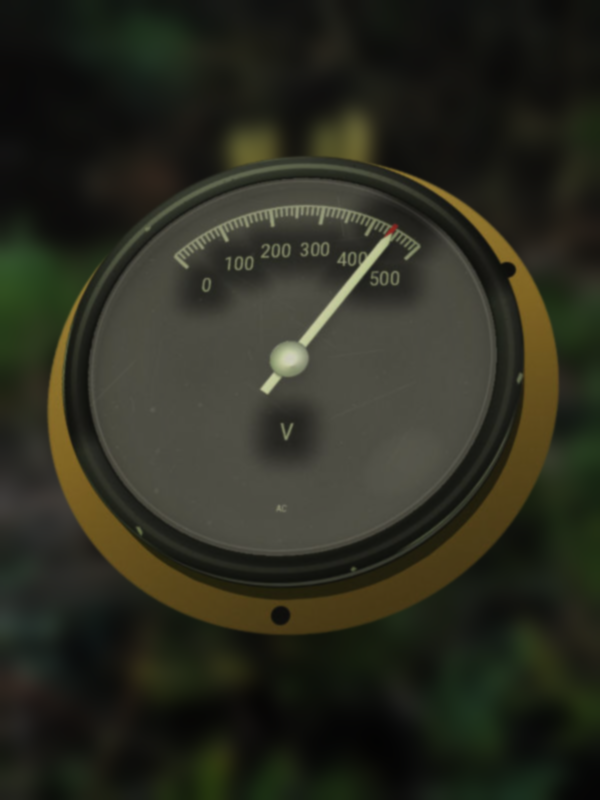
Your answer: 450; V
